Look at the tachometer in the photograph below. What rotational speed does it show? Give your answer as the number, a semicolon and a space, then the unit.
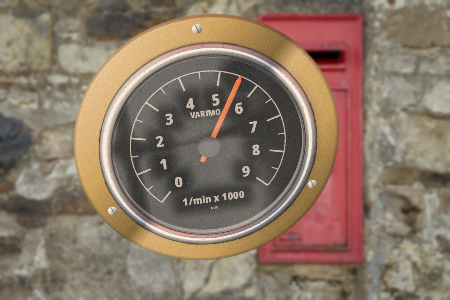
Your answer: 5500; rpm
